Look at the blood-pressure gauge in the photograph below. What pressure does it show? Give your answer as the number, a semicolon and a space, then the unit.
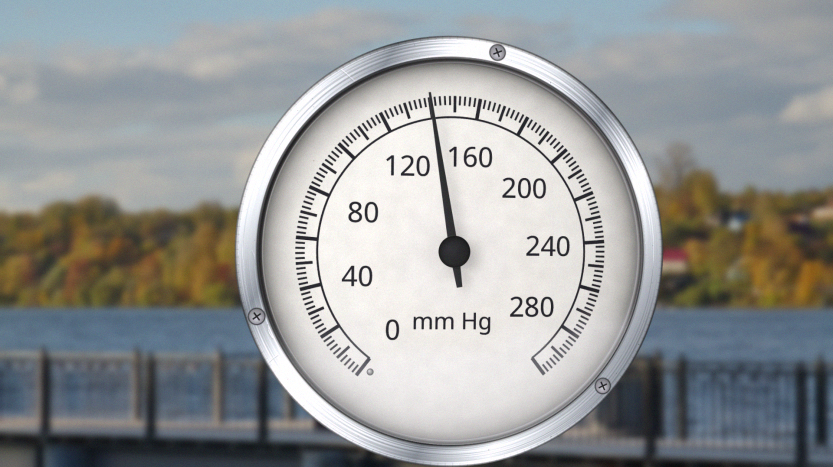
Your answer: 140; mmHg
